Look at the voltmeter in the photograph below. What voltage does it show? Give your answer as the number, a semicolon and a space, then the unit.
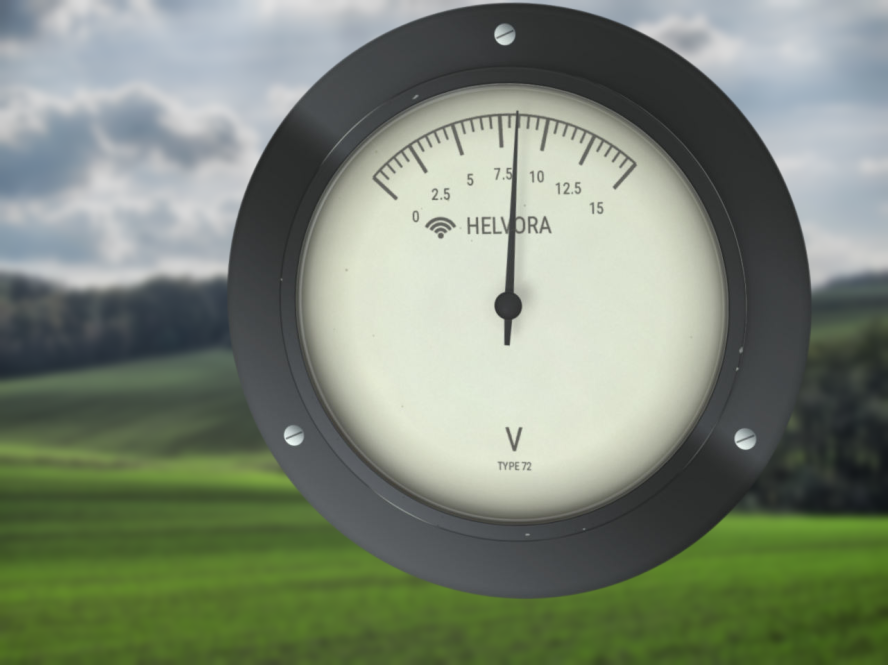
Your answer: 8.5; V
